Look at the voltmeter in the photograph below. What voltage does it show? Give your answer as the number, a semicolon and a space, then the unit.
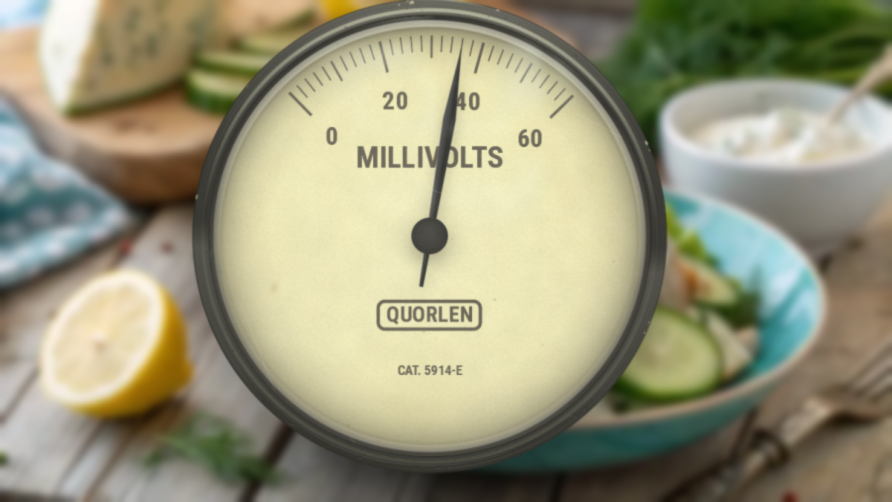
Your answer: 36; mV
